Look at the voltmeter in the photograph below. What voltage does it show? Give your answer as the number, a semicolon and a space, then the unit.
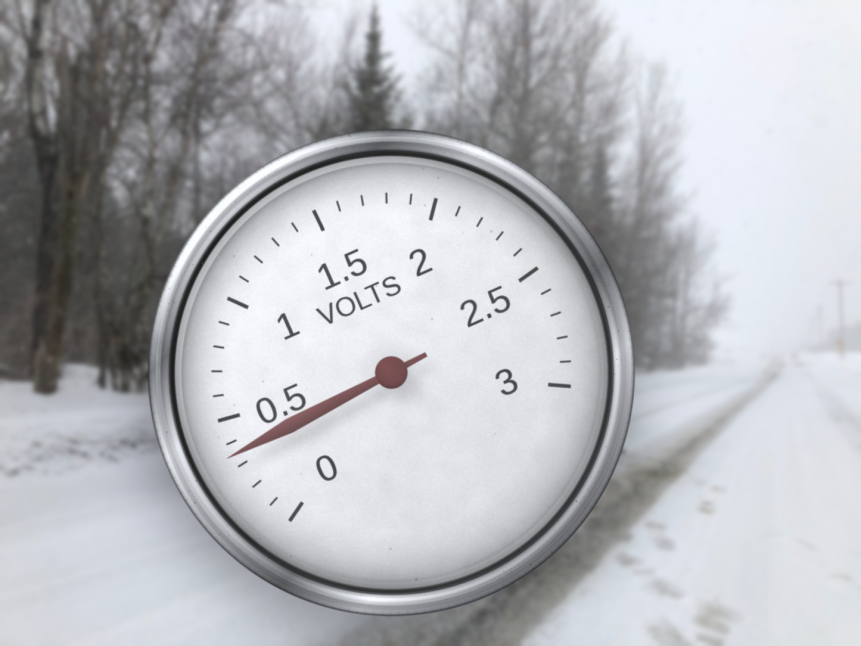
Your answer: 0.35; V
